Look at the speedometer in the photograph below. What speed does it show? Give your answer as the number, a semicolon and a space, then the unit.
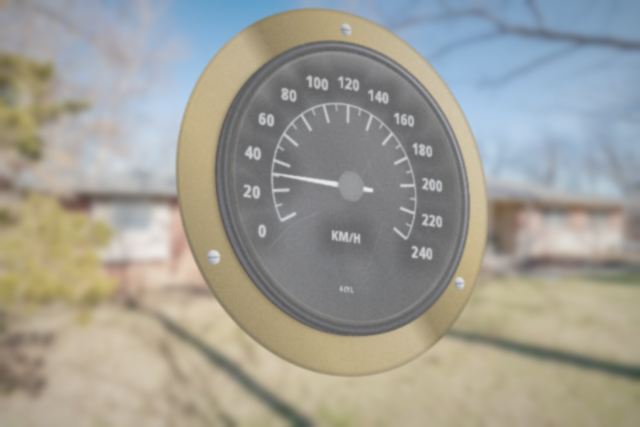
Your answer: 30; km/h
